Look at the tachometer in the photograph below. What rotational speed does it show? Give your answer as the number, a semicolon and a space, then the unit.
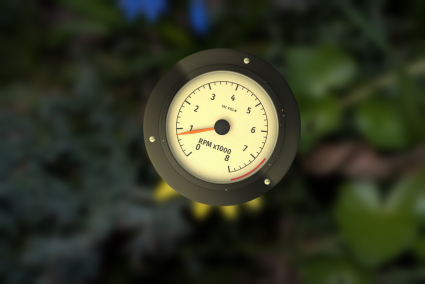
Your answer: 800; rpm
